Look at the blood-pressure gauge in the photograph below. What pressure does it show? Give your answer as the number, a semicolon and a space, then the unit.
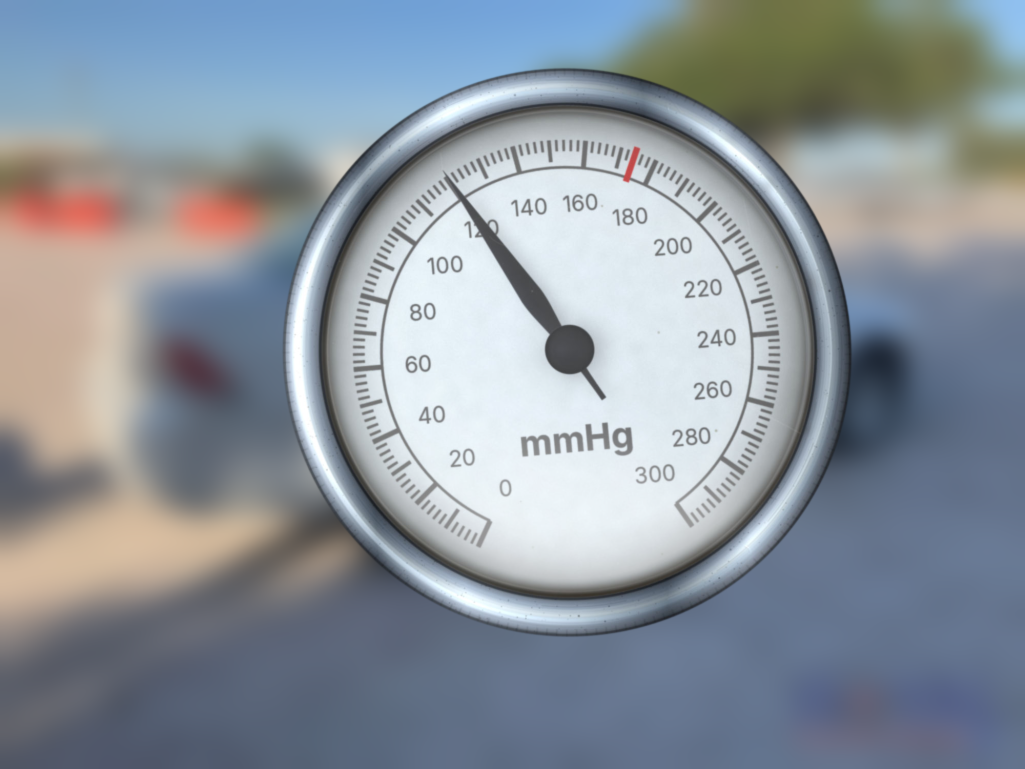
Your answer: 120; mmHg
